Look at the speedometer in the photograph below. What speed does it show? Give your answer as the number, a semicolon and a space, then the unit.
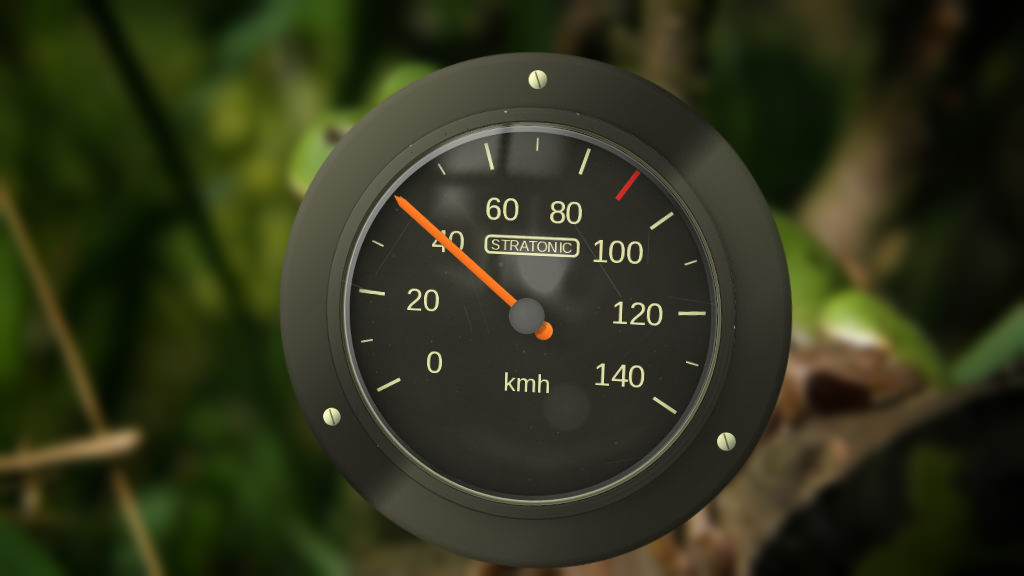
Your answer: 40; km/h
